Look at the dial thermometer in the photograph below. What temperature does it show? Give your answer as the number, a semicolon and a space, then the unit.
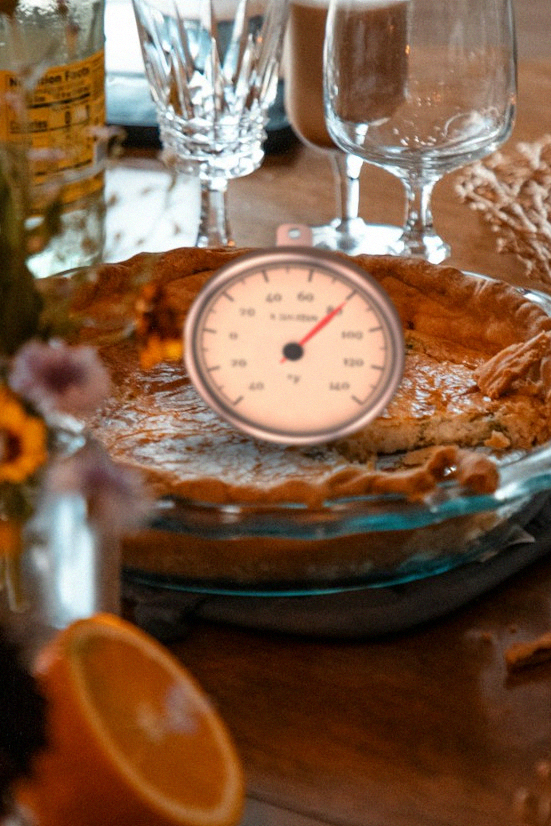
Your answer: 80; °F
